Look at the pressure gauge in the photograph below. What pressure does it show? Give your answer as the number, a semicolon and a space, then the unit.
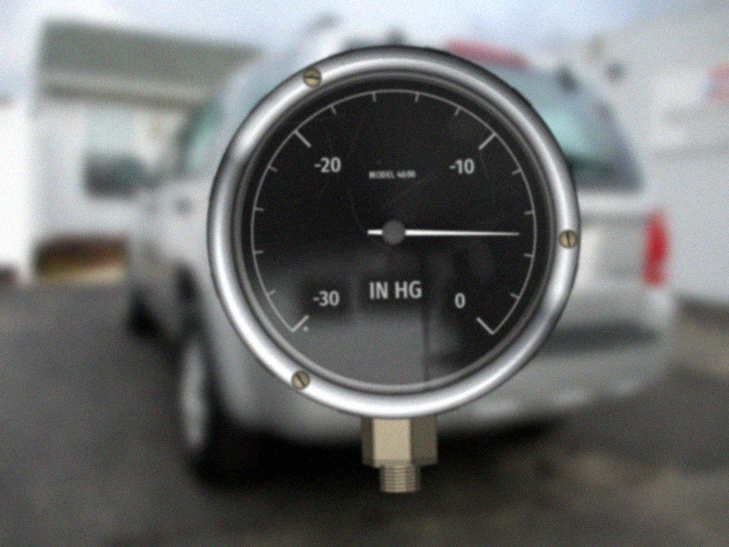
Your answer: -5; inHg
